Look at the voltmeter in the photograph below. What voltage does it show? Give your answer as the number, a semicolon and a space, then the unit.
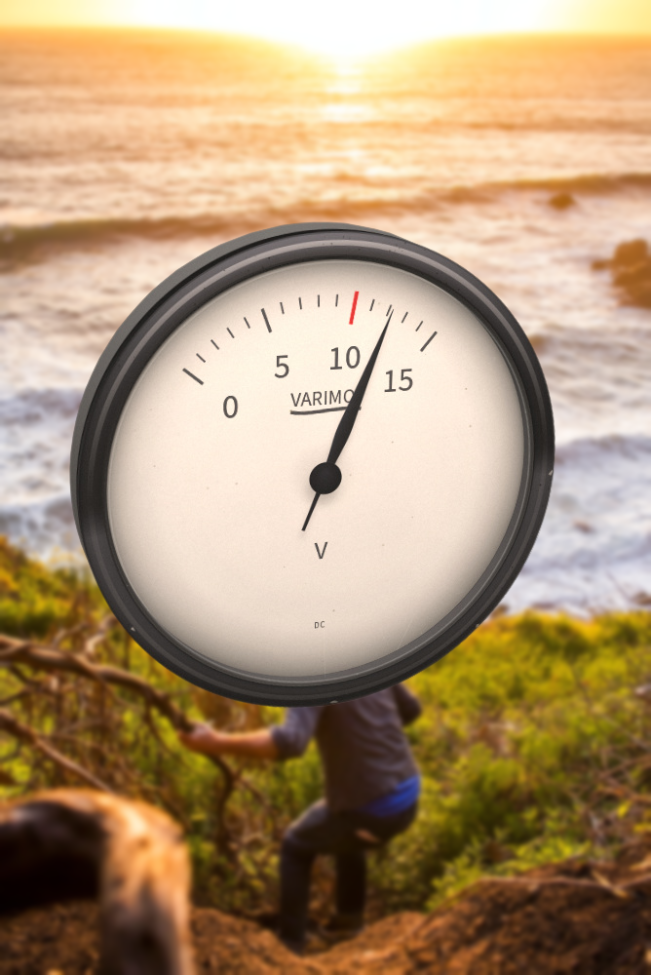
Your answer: 12; V
